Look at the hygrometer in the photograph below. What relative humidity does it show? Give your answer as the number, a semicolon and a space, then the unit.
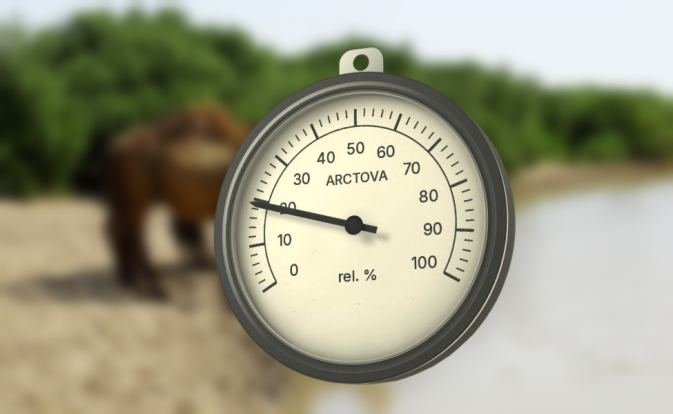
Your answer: 19; %
